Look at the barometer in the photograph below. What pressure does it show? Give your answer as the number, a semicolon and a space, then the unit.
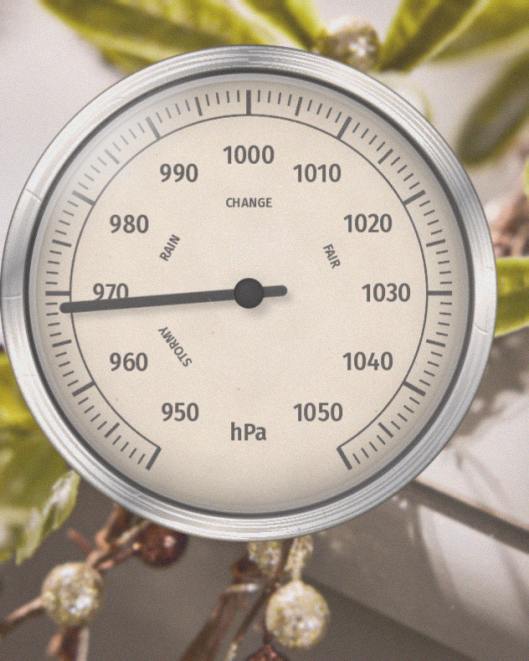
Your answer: 968.5; hPa
